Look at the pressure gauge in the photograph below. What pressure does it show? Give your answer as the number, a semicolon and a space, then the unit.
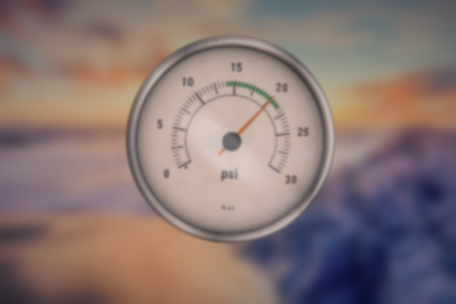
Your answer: 20; psi
